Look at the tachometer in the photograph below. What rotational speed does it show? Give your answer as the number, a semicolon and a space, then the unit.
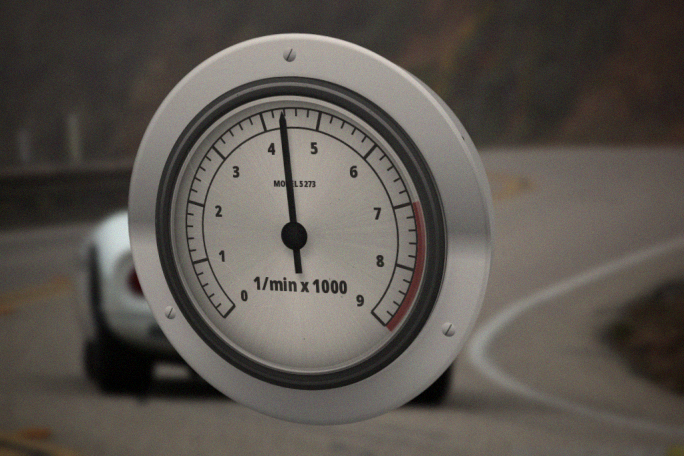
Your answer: 4400; rpm
